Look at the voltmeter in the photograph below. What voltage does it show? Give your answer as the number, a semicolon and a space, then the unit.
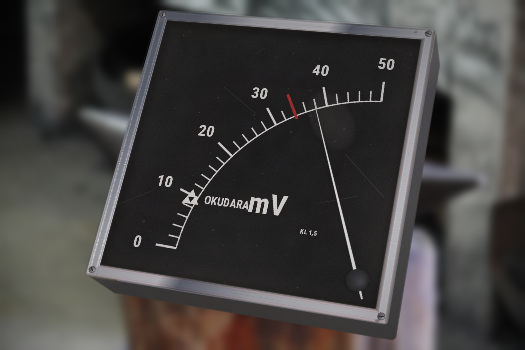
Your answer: 38; mV
